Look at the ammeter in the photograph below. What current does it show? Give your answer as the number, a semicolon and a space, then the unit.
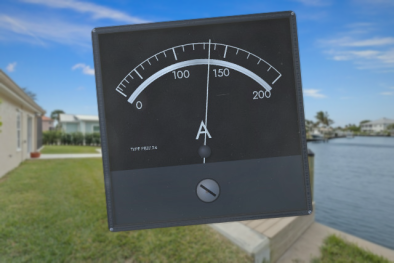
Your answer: 135; A
